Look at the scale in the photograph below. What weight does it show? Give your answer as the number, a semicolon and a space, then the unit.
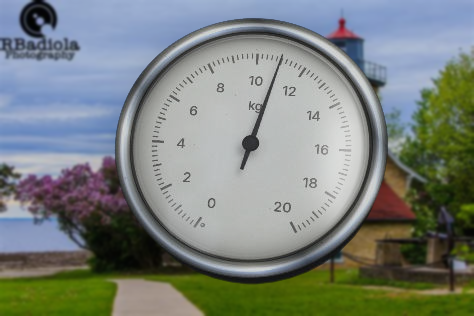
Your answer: 11; kg
